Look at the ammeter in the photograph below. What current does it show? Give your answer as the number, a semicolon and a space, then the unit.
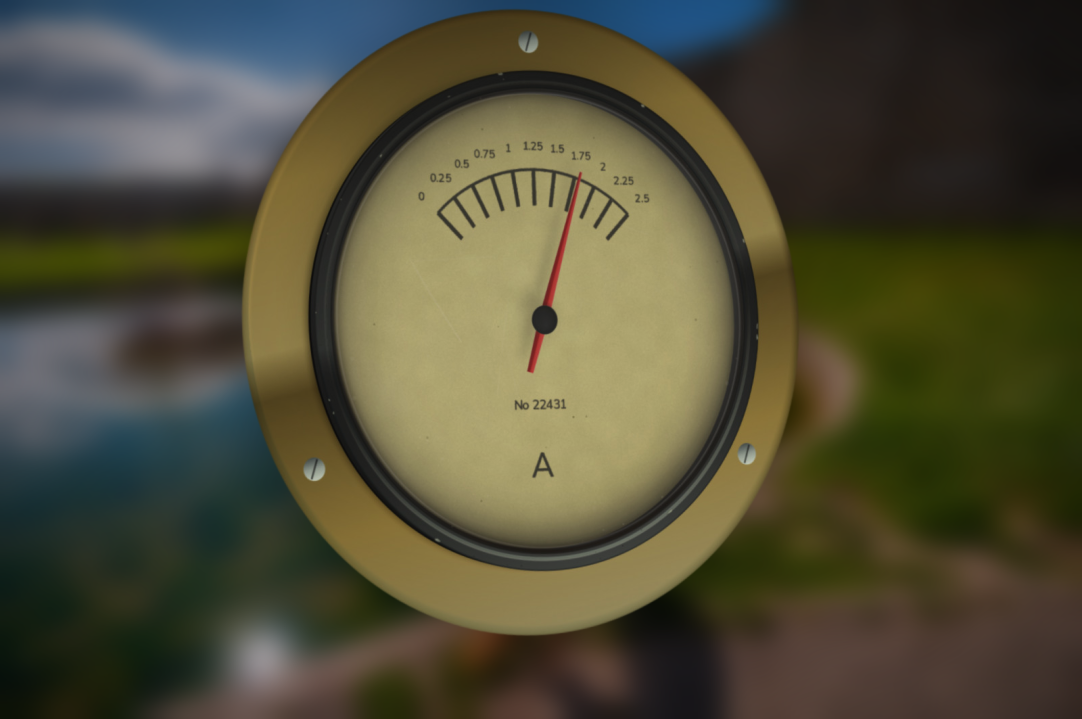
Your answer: 1.75; A
